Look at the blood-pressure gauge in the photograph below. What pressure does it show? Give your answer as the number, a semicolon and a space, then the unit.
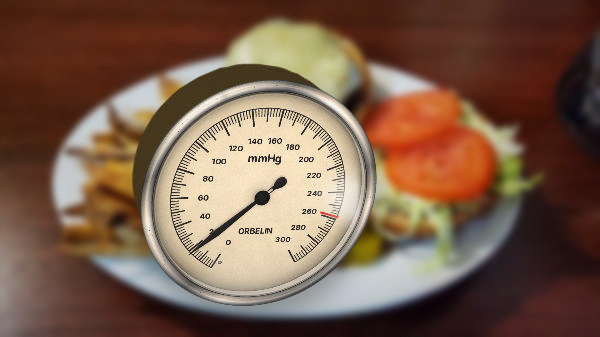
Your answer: 20; mmHg
